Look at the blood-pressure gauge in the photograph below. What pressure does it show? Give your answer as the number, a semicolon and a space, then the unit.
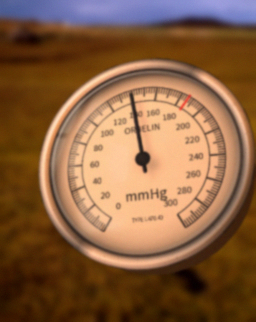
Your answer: 140; mmHg
